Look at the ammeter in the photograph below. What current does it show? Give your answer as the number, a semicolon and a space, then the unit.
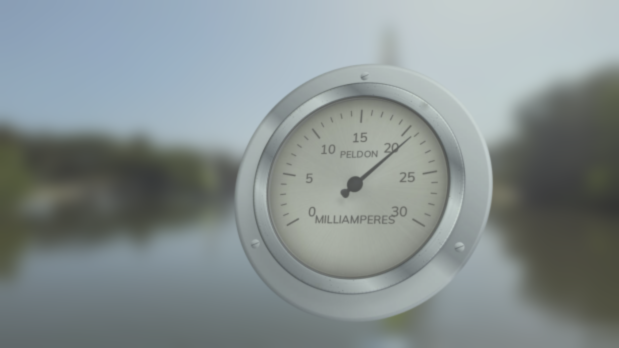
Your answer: 21; mA
